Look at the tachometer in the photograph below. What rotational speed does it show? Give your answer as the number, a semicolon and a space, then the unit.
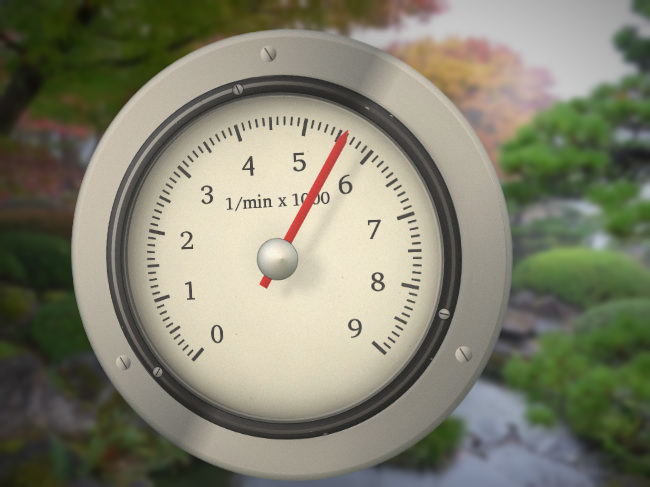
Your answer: 5600; rpm
